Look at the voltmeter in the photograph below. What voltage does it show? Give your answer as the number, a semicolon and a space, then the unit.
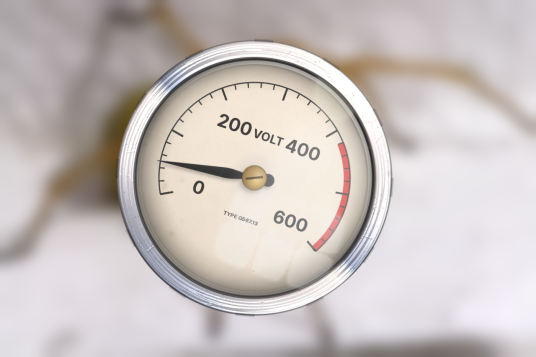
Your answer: 50; V
